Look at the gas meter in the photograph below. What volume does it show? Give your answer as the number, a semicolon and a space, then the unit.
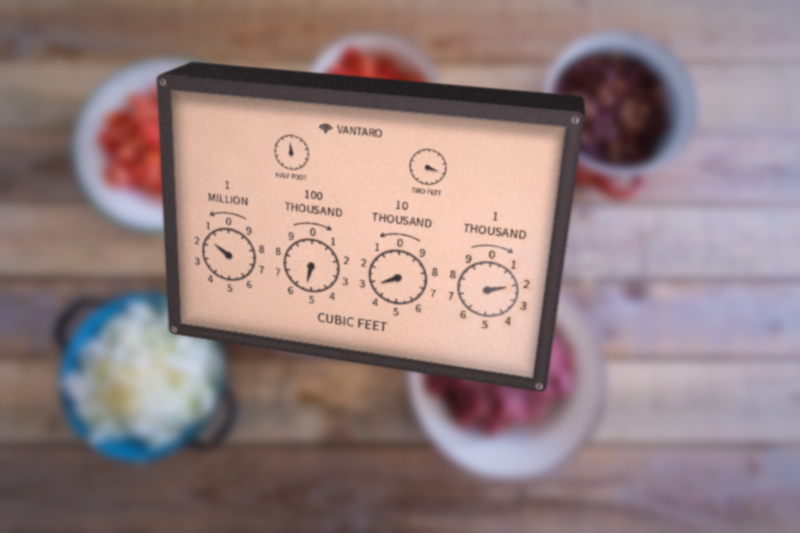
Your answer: 153200; ft³
